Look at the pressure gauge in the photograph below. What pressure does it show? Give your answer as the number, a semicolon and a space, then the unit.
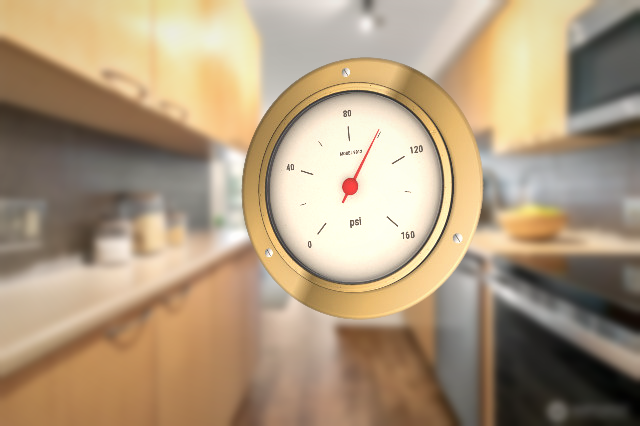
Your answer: 100; psi
